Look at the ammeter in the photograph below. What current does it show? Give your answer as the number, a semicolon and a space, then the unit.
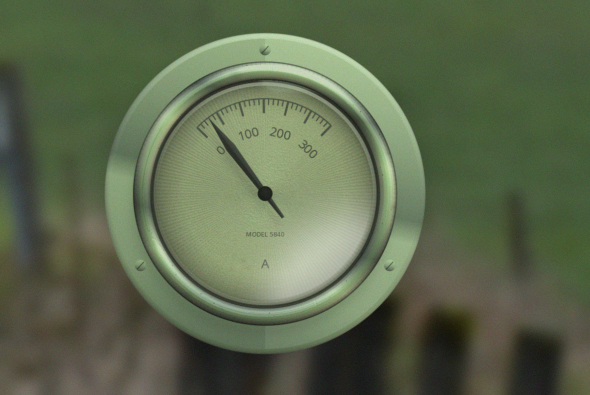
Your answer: 30; A
